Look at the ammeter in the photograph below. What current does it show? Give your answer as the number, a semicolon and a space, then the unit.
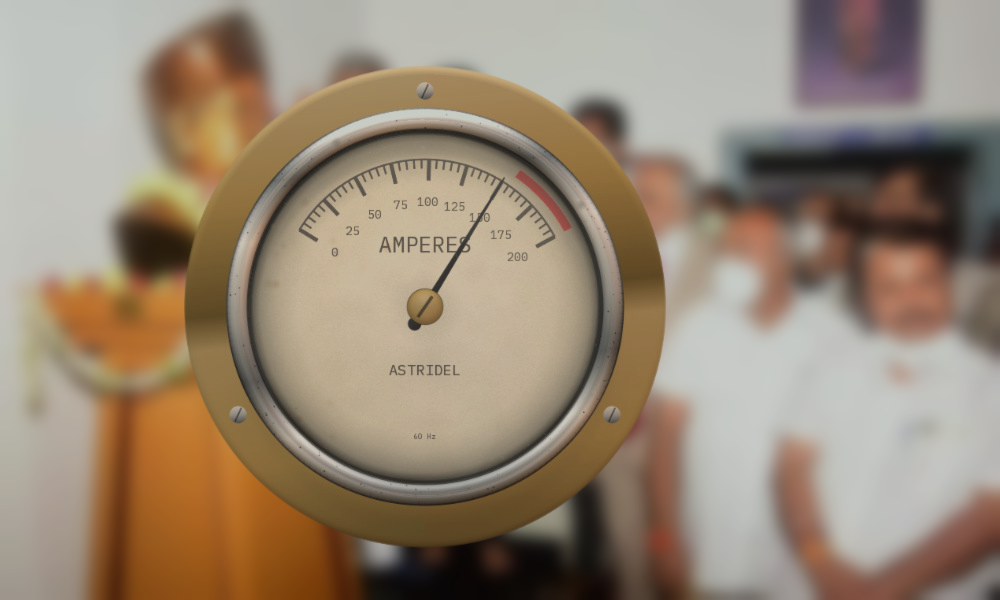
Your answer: 150; A
